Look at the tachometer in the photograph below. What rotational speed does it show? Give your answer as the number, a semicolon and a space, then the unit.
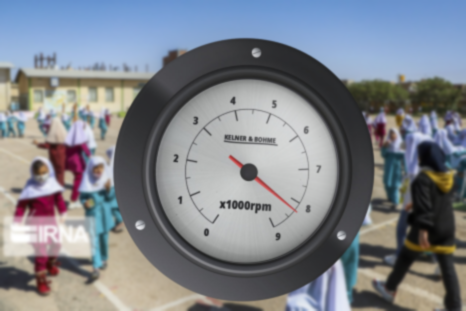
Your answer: 8250; rpm
